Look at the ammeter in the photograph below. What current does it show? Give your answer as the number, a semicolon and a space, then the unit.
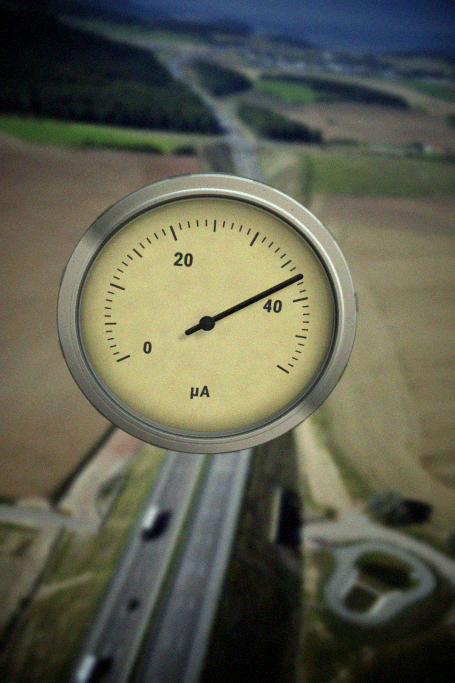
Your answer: 37; µA
